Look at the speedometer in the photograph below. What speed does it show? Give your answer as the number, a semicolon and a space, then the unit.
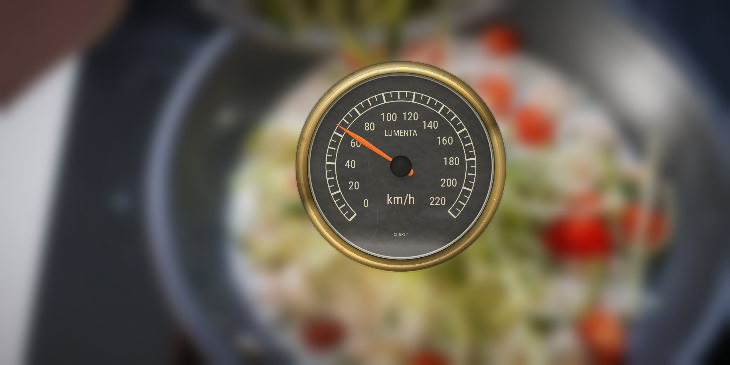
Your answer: 65; km/h
